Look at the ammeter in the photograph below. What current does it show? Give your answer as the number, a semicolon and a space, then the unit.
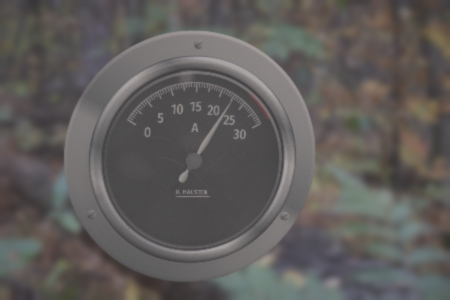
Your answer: 22.5; A
